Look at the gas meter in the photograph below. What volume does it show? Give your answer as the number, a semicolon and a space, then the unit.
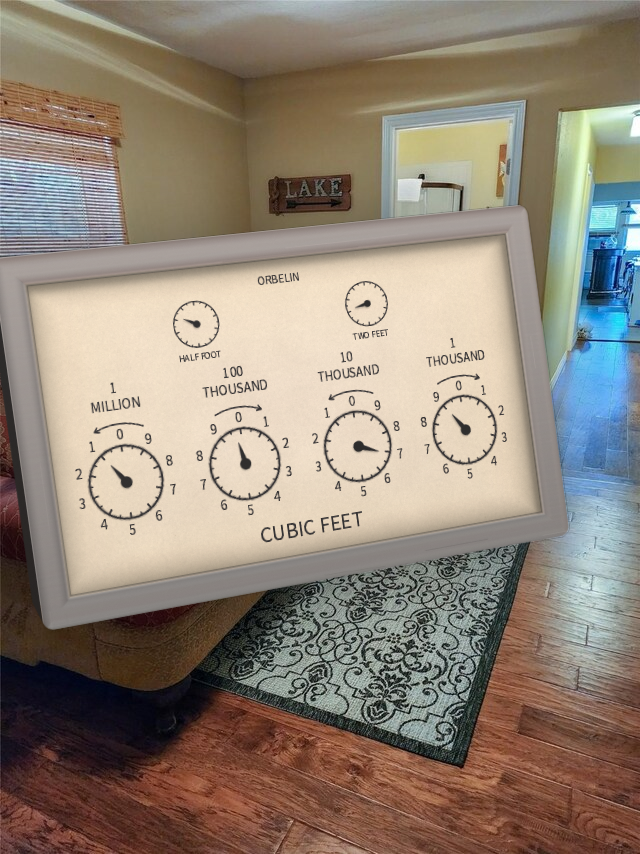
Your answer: 96900; ft³
